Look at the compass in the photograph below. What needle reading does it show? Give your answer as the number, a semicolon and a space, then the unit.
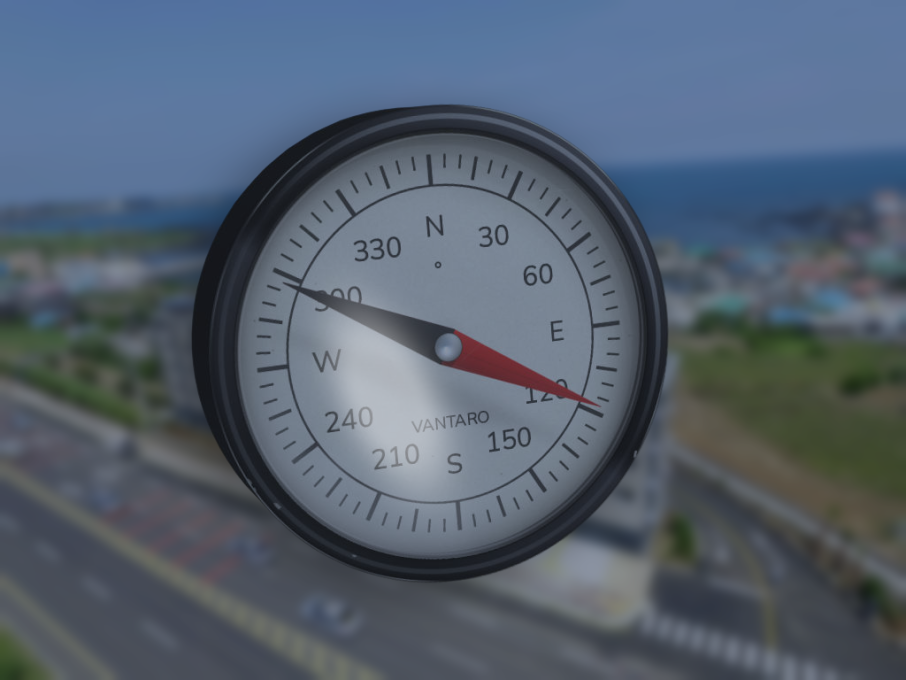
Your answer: 117.5; °
